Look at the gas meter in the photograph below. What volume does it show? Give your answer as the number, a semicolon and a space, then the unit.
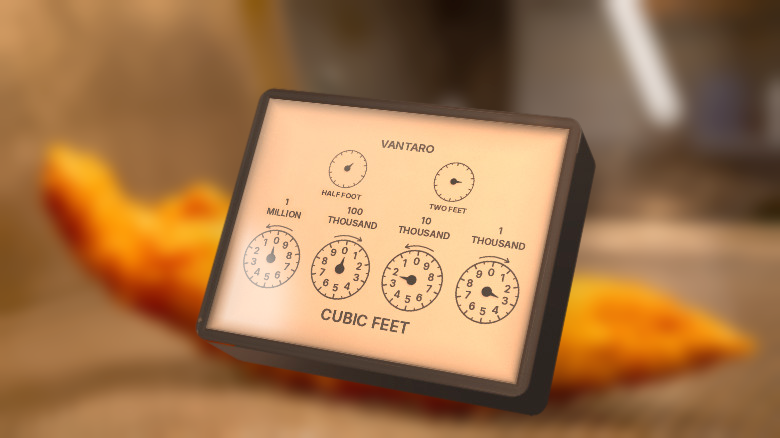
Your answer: 2300; ft³
